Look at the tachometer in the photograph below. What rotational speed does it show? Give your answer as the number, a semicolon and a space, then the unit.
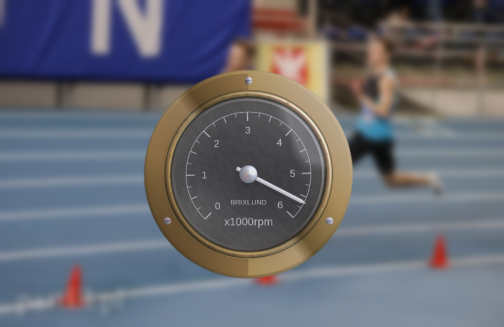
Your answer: 5625; rpm
